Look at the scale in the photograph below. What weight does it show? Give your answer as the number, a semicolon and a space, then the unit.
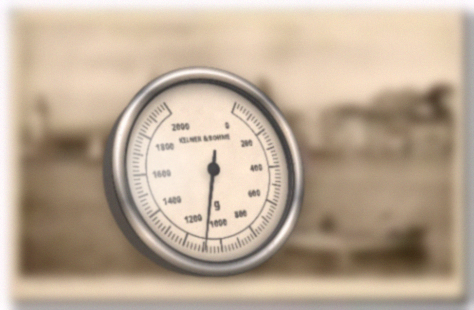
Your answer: 1100; g
